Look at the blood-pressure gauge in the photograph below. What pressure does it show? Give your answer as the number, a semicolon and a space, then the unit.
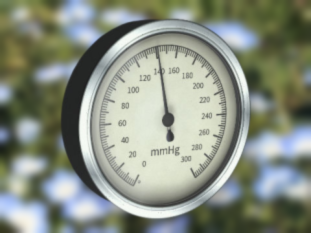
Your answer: 140; mmHg
